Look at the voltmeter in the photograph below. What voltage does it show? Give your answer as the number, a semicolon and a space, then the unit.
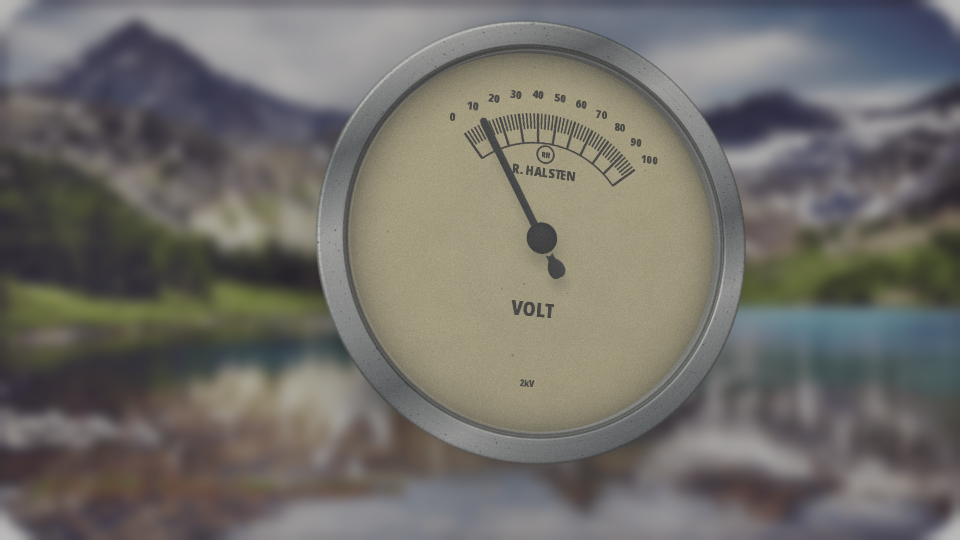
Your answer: 10; V
